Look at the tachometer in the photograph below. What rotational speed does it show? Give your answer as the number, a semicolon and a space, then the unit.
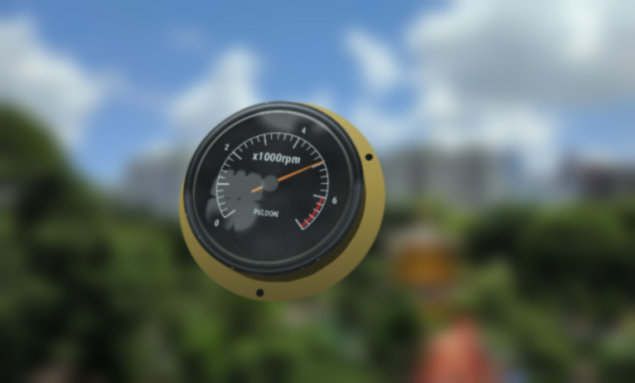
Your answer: 5000; rpm
